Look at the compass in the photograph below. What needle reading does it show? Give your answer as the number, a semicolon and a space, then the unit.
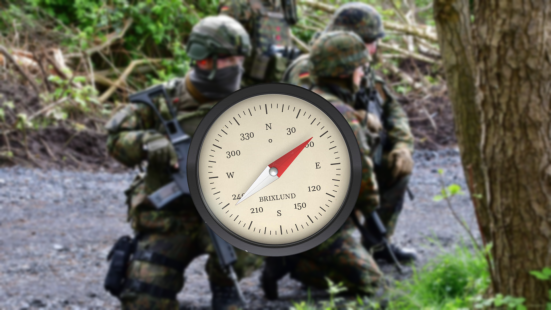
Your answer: 55; °
